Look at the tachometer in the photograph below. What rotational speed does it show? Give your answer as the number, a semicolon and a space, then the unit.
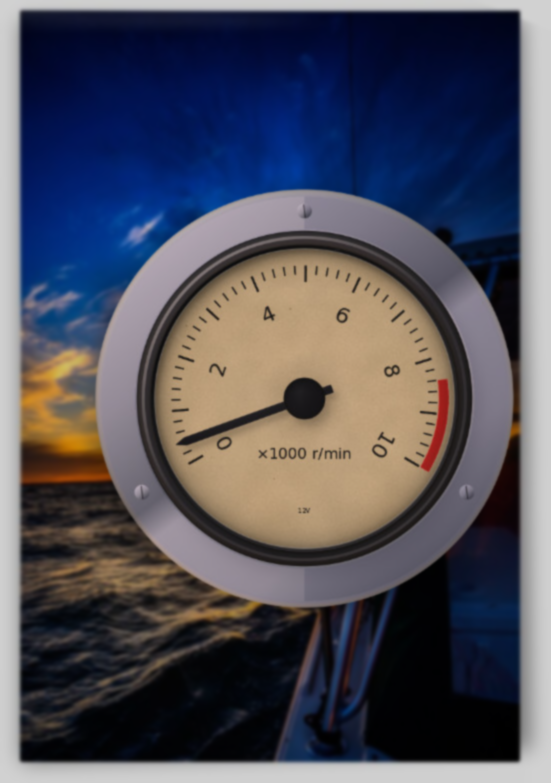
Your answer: 400; rpm
